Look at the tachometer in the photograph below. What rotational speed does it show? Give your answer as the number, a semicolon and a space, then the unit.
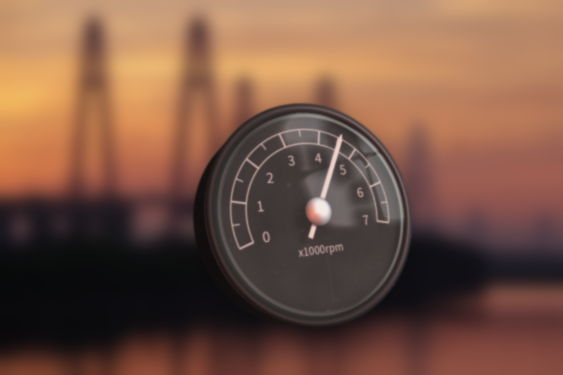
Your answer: 4500; rpm
